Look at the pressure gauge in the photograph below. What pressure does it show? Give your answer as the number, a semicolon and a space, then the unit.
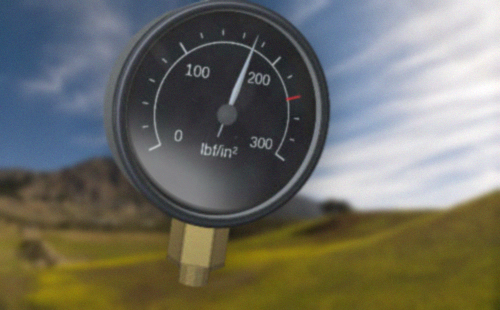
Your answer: 170; psi
